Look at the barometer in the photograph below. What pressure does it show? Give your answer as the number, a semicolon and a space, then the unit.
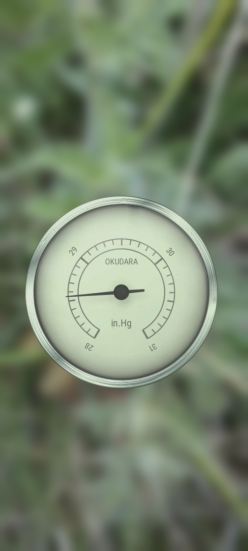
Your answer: 28.55; inHg
